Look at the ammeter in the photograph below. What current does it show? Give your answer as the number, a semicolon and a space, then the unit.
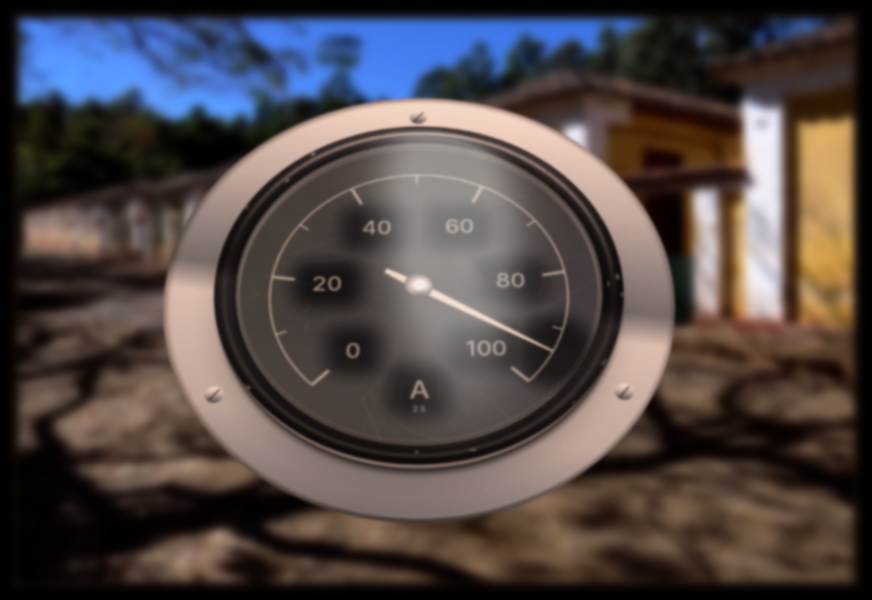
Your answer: 95; A
